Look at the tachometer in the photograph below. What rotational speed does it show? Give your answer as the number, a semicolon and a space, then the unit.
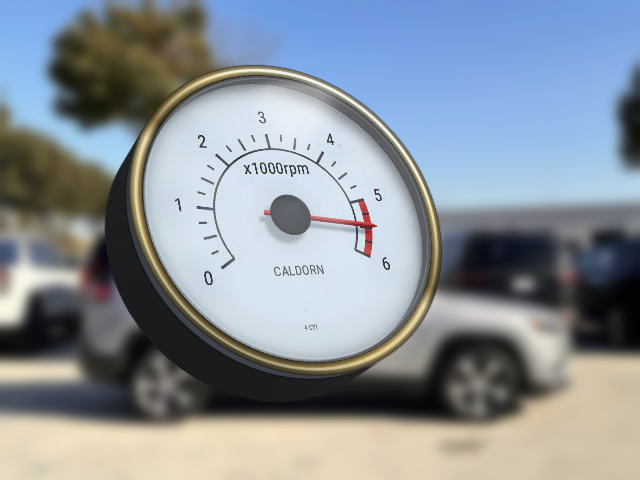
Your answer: 5500; rpm
